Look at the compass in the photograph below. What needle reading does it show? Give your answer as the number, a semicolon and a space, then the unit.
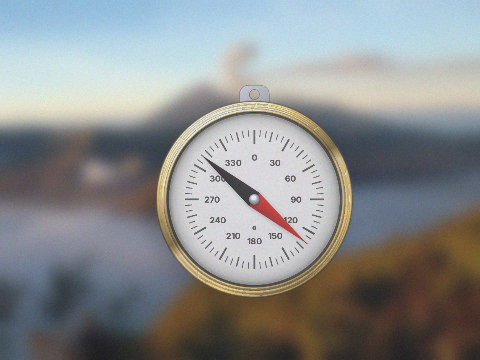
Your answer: 130; °
